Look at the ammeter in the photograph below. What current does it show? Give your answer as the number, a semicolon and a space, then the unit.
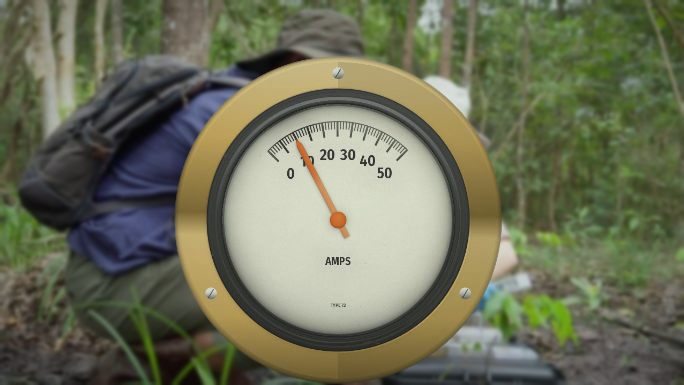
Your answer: 10; A
